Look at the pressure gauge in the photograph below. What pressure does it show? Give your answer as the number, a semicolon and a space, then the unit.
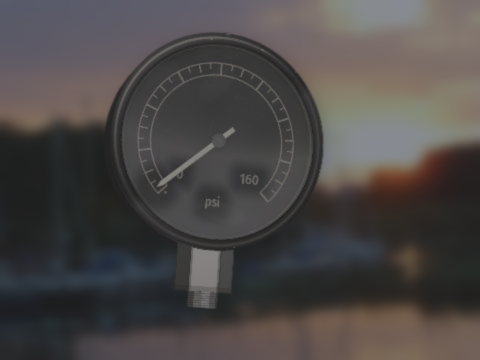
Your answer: 2.5; psi
